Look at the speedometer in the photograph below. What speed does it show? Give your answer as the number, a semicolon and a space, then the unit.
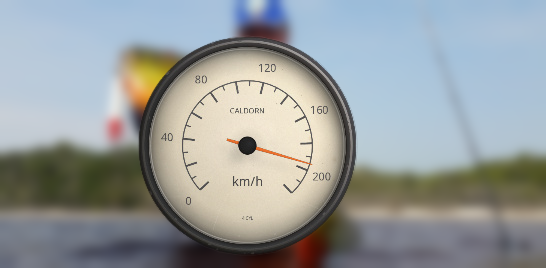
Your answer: 195; km/h
